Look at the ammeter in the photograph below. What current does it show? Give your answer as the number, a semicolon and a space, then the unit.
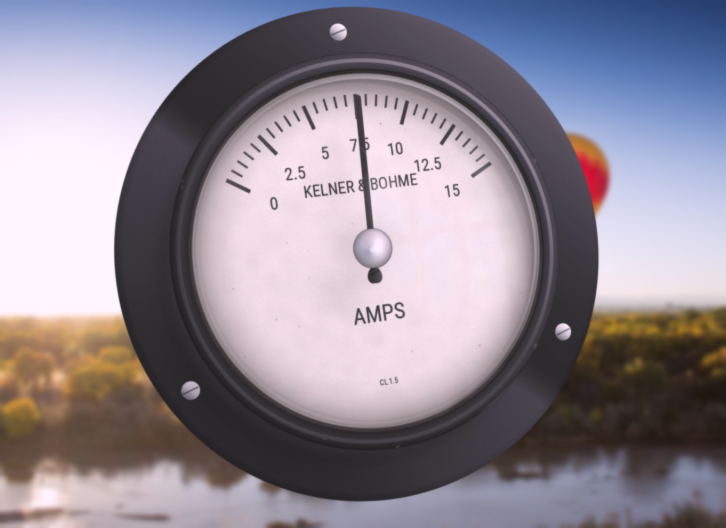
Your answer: 7.5; A
